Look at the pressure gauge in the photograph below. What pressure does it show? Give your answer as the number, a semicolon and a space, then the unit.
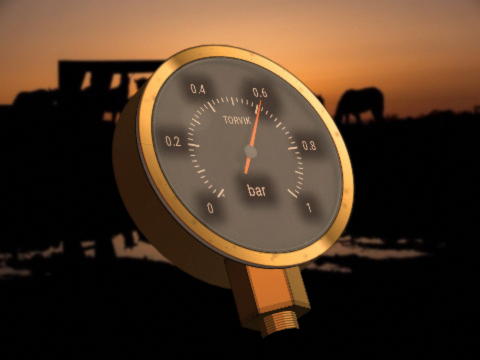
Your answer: 0.6; bar
